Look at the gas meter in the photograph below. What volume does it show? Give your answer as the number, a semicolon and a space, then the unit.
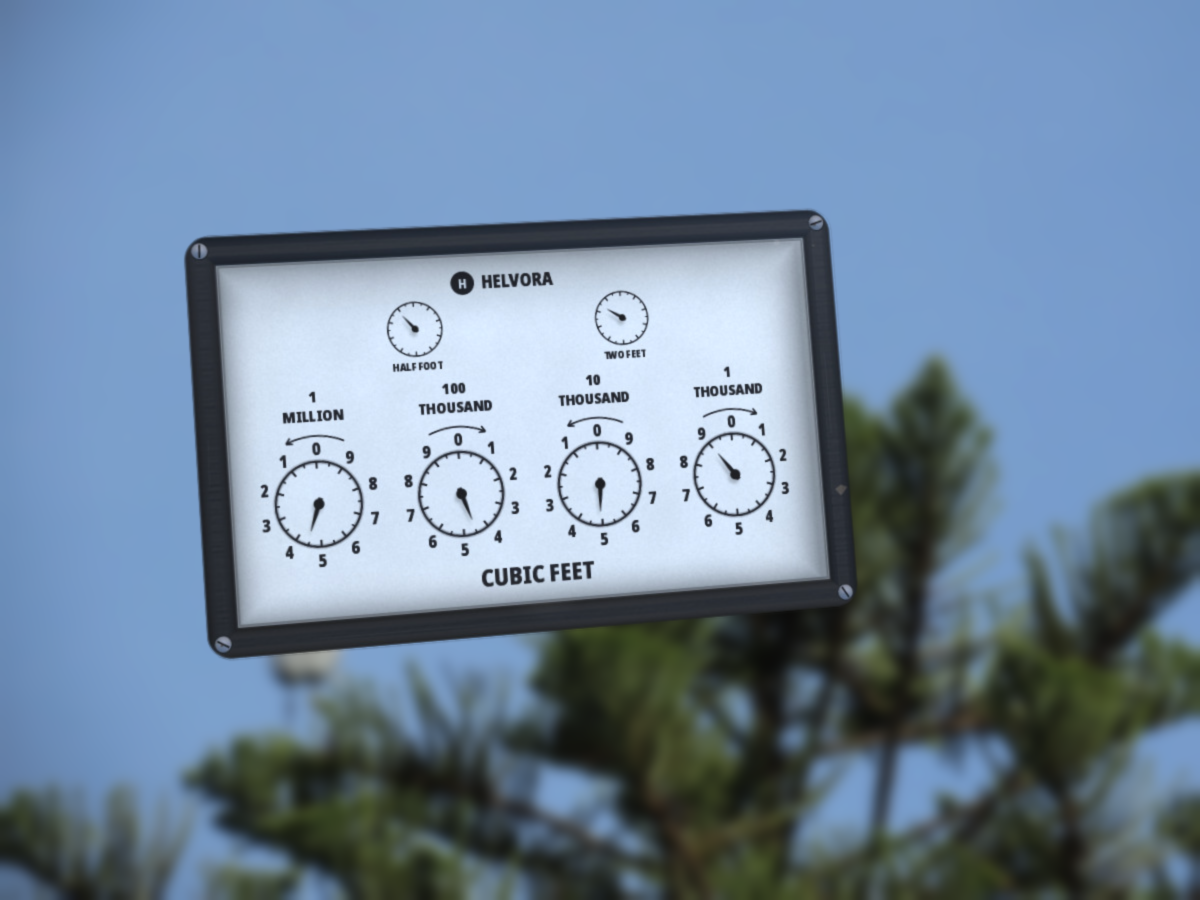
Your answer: 444900; ft³
